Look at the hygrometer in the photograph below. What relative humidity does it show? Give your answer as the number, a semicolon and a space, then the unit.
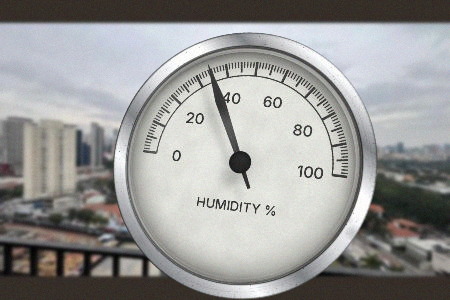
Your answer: 35; %
